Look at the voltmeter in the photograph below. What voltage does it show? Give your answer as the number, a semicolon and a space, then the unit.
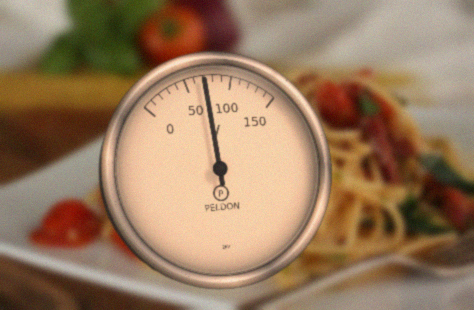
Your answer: 70; V
